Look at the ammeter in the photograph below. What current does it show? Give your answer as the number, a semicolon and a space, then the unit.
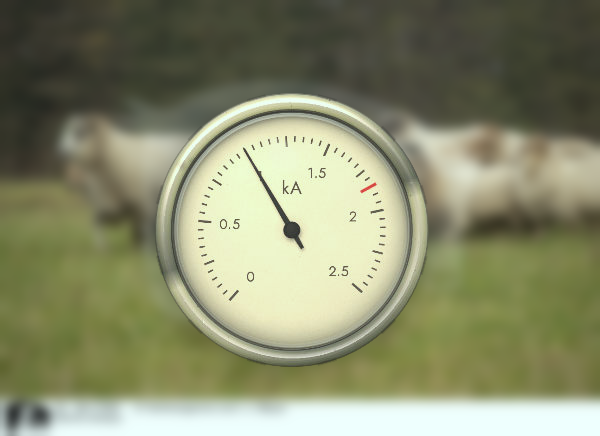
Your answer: 1; kA
